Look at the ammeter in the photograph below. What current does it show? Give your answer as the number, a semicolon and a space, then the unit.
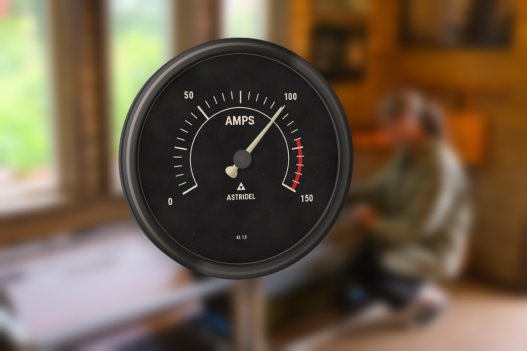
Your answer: 100; A
